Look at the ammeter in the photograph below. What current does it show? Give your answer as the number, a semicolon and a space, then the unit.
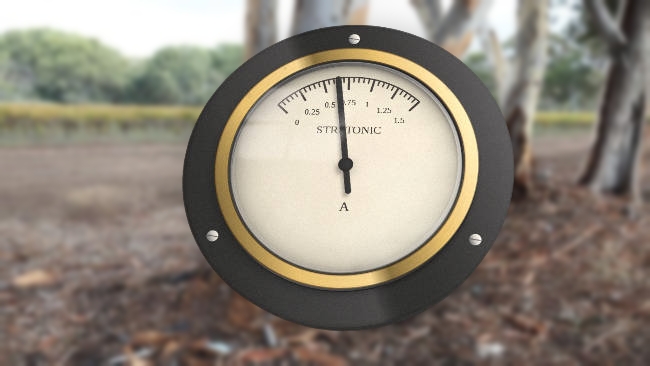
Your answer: 0.65; A
